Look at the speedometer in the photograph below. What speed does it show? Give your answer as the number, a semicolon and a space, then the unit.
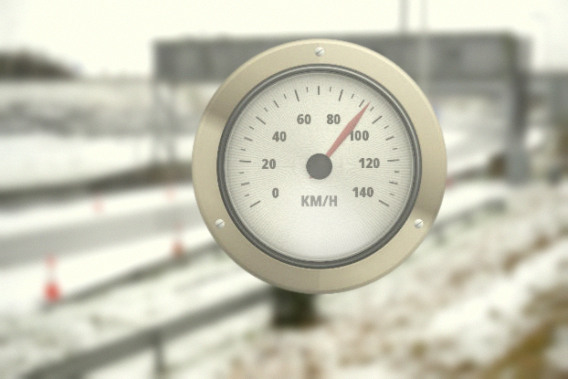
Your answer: 92.5; km/h
